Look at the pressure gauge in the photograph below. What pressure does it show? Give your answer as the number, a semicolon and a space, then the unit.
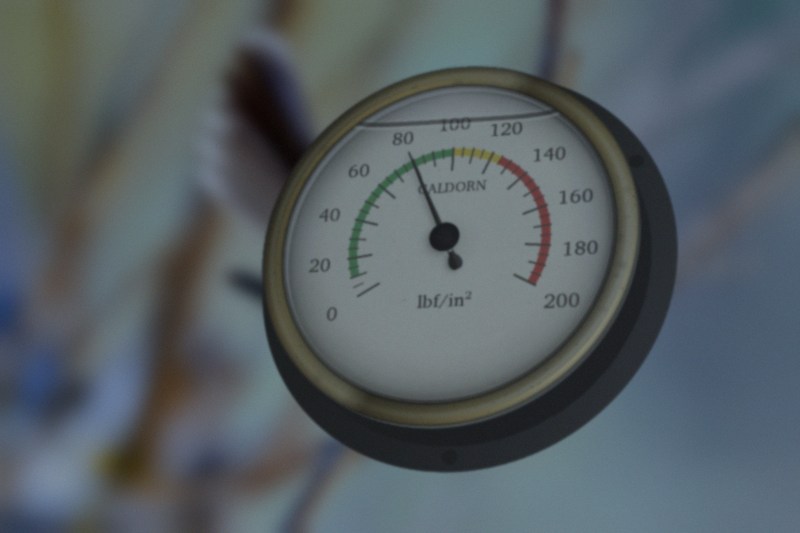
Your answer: 80; psi
